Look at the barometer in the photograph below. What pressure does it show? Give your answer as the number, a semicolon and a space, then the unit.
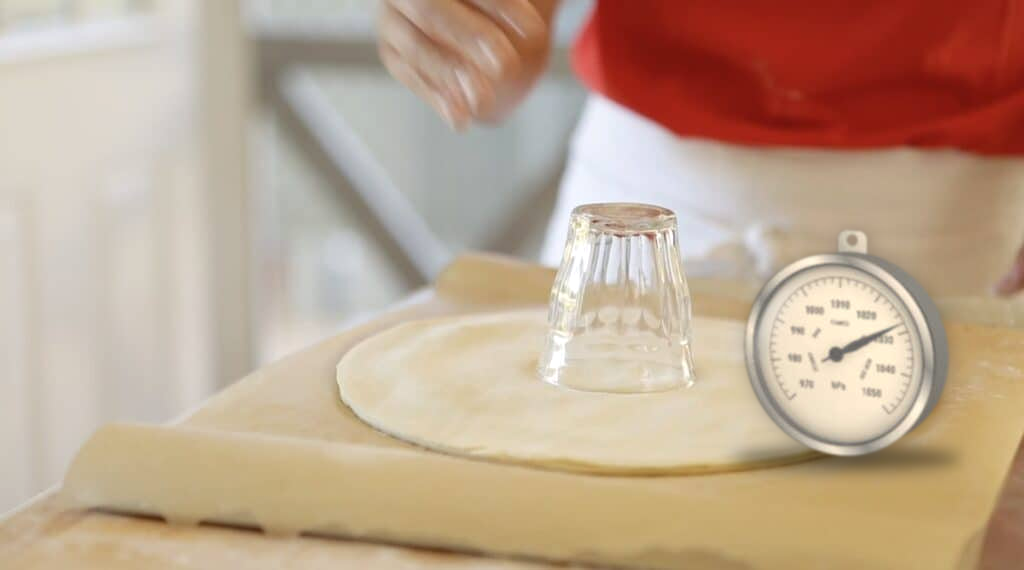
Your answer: 1028; hPa
